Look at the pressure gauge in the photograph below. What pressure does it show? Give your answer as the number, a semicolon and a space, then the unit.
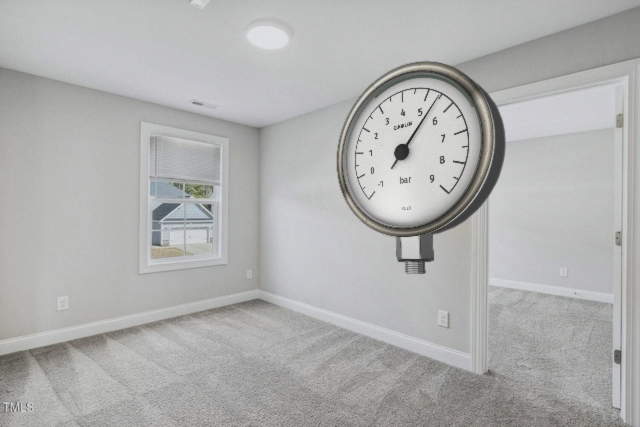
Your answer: 5.5; bar
